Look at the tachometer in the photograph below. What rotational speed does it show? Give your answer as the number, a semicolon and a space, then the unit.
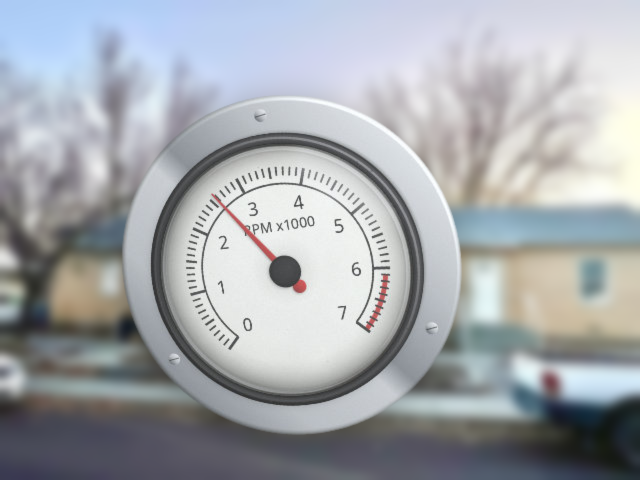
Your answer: 2600; rpm
